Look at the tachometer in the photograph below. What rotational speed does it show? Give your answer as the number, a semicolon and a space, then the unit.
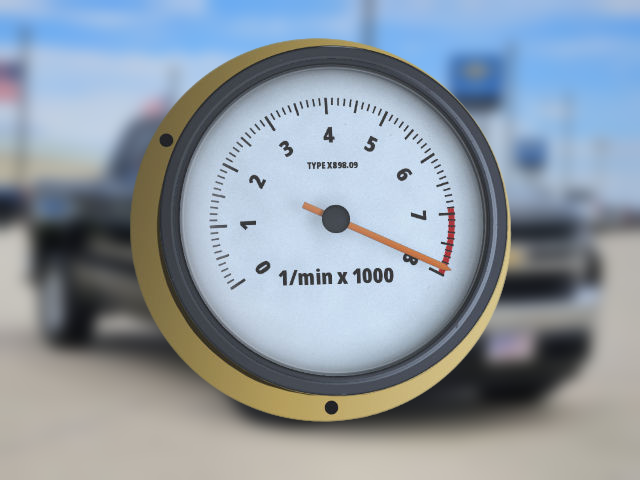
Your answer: 7900; rpm
